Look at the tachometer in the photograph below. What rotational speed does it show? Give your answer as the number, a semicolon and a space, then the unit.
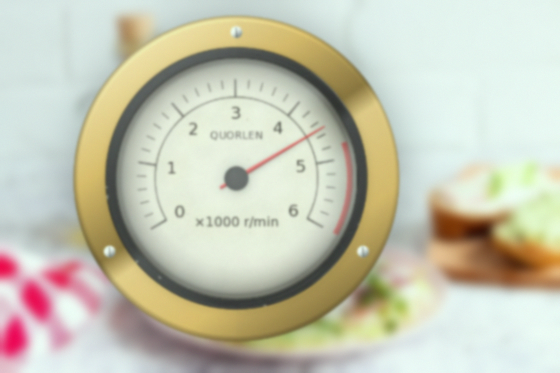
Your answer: 4500; rpm
